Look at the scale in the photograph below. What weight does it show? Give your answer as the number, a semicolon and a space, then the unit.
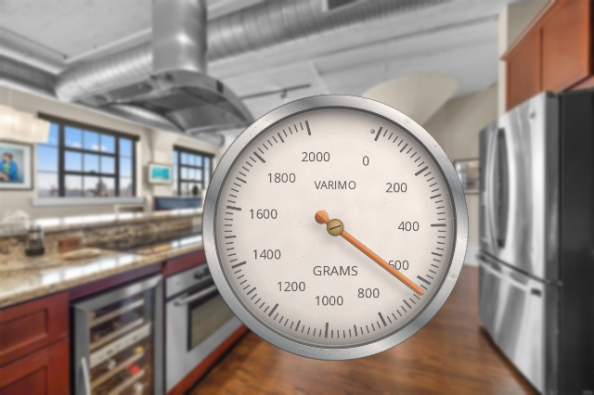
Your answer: 640; g
